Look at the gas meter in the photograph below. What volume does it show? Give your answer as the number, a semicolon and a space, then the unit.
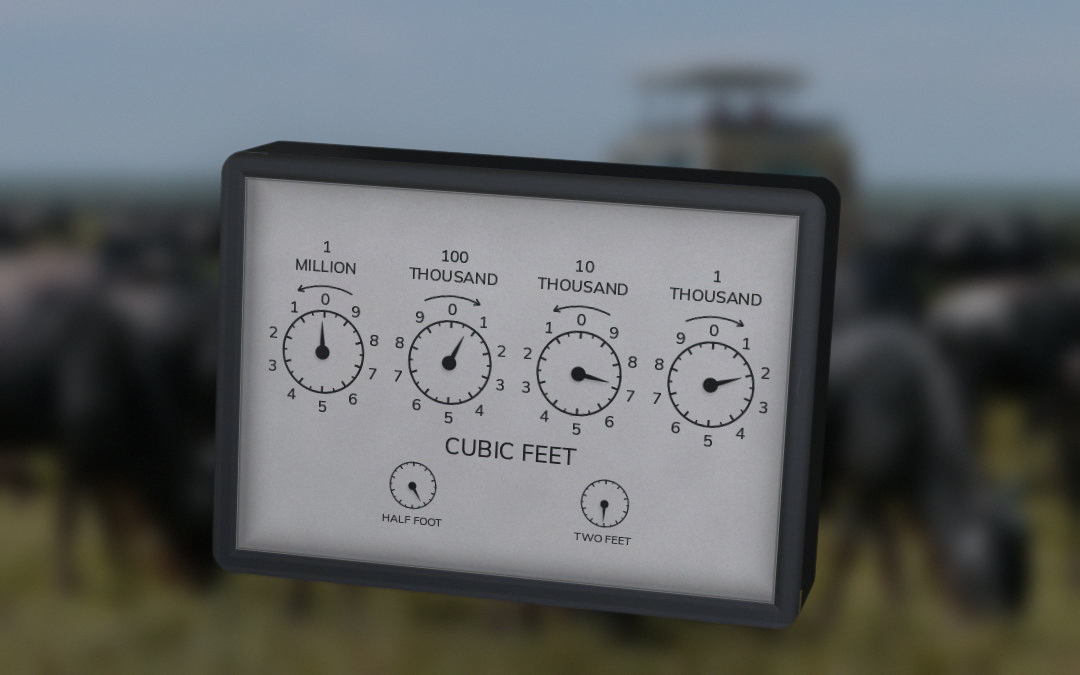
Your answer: 7200; ft³
